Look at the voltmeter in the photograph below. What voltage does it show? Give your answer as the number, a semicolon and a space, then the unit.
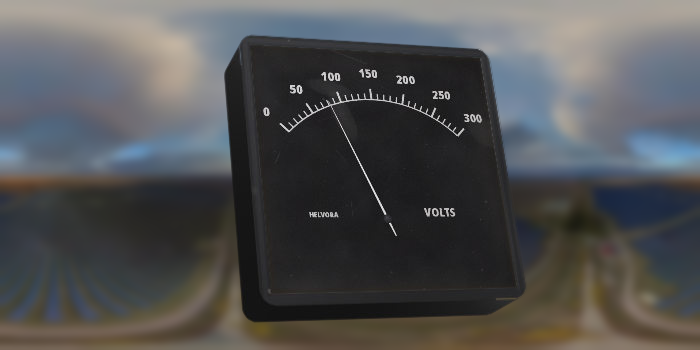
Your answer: 80; V
